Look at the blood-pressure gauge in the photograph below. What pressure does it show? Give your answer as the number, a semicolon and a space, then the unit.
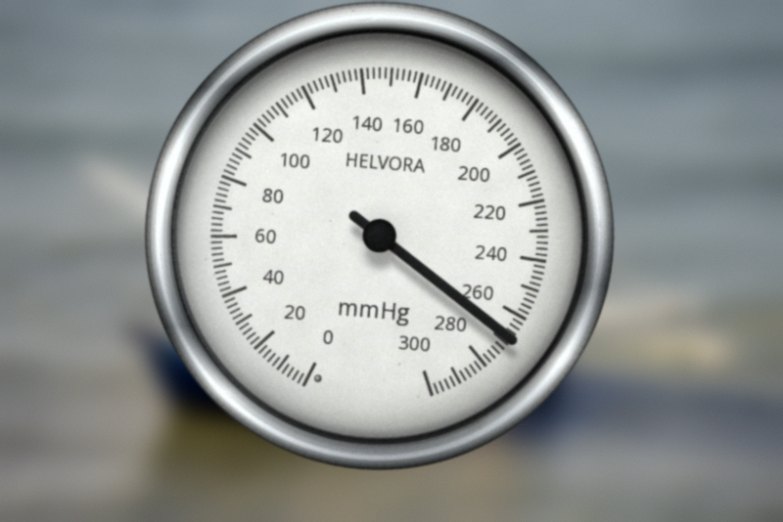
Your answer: 268; mmHg
